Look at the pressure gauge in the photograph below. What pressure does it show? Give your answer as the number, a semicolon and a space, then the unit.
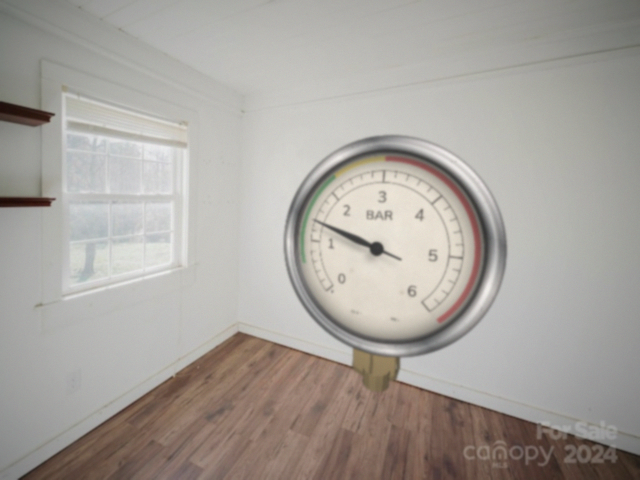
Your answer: 1.4; bar
